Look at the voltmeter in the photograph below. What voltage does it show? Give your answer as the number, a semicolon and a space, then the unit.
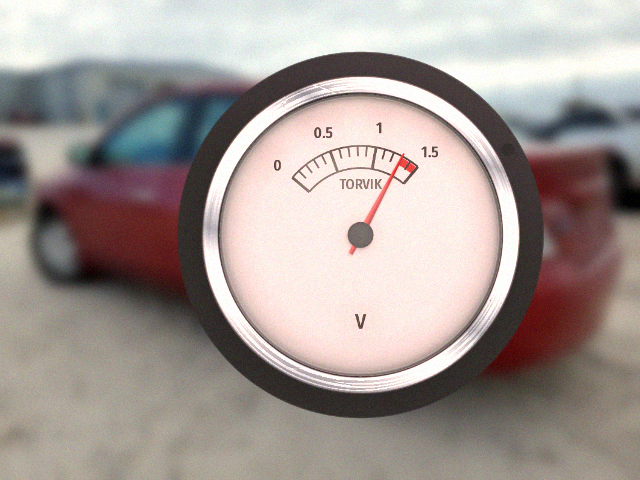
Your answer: 1.3; V
